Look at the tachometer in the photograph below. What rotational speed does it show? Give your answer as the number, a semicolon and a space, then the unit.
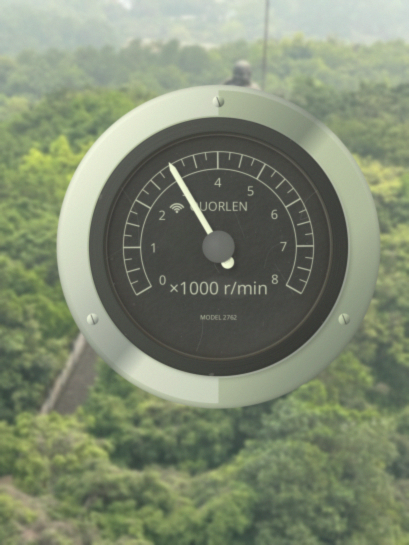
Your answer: 3000; rpm
